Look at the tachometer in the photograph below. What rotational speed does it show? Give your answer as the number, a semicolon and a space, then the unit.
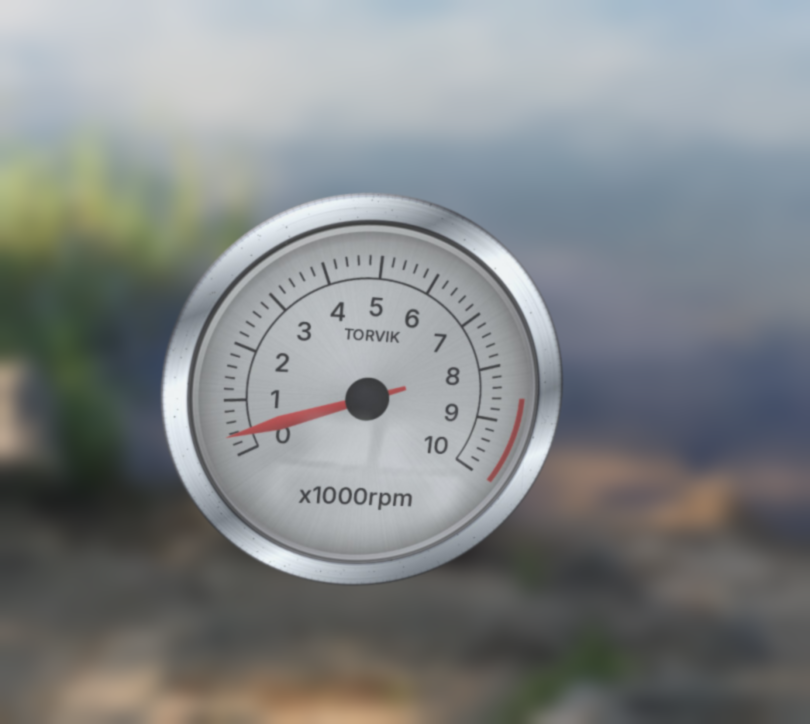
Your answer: 400; rpm
